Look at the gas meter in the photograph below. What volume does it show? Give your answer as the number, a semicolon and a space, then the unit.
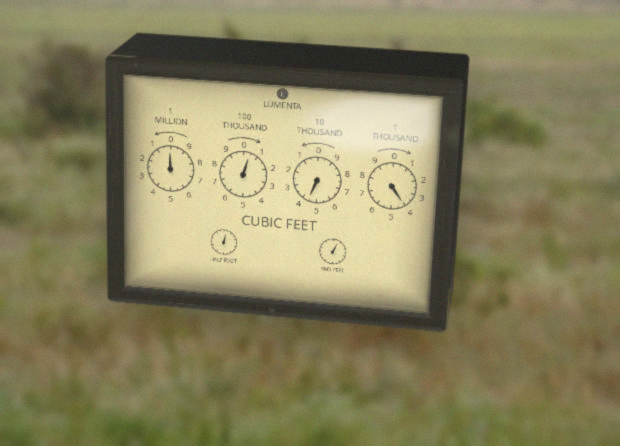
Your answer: 4400; ft³
